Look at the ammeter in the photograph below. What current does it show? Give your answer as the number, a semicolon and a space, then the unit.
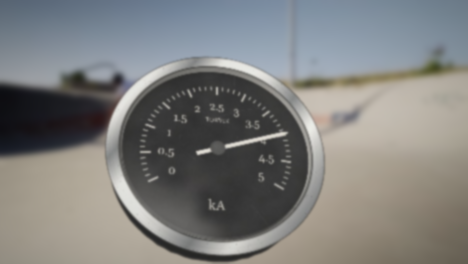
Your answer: 4; kA
